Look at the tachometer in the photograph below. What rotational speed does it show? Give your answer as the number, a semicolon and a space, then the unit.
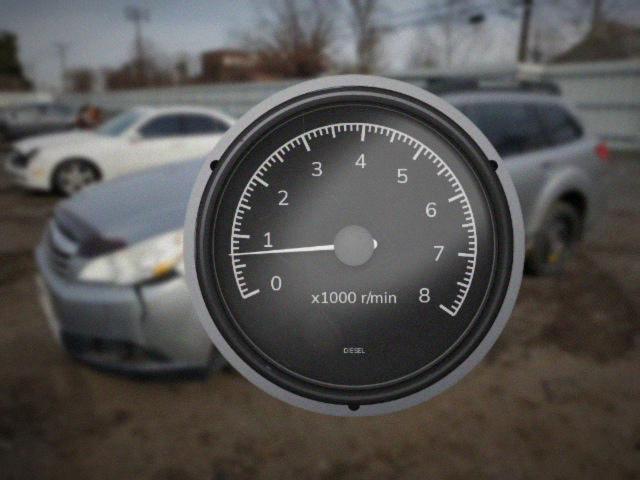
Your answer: 700; rpm
